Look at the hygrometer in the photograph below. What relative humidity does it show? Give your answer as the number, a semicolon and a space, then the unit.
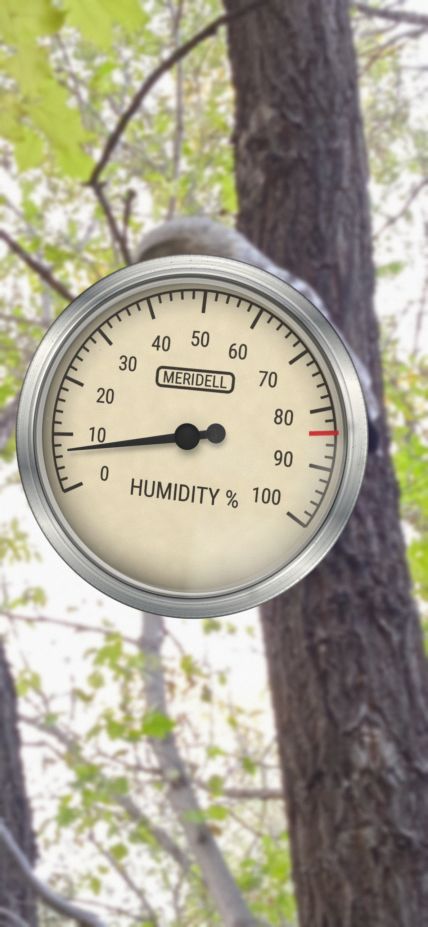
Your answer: 7; %
